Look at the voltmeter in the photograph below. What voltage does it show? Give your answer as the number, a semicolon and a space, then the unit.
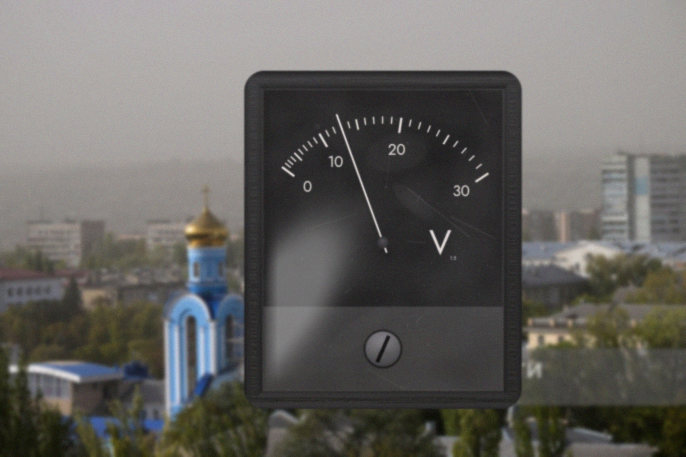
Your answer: 13; V
